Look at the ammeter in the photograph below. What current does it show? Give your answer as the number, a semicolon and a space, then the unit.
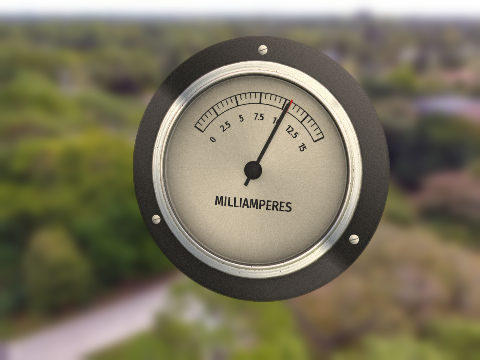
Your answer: 10.5; mA
